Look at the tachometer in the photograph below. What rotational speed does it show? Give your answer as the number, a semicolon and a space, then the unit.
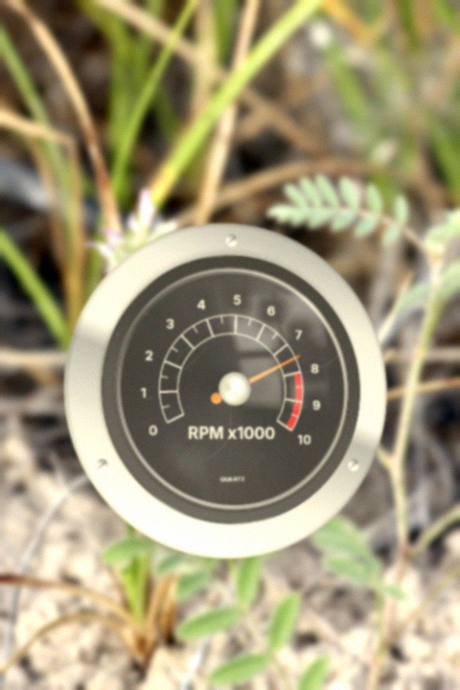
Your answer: 7500; rpm
